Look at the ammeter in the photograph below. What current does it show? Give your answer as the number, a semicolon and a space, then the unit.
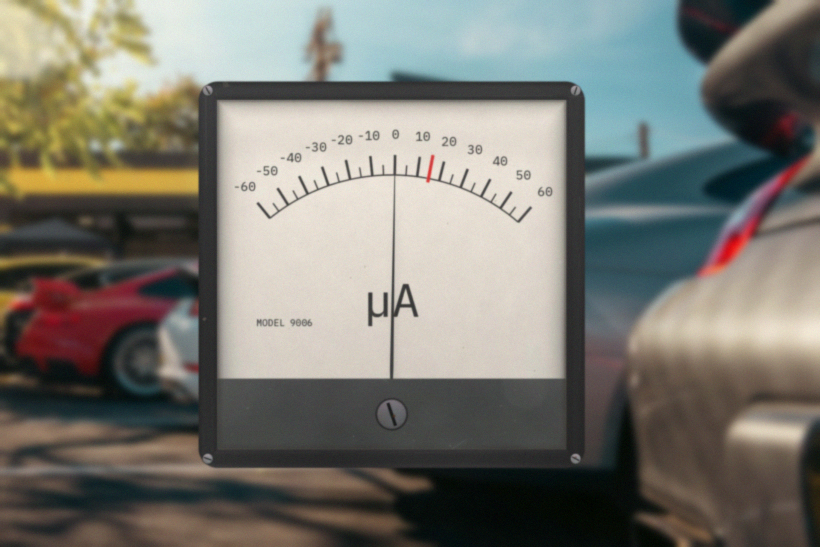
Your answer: 0; µA
